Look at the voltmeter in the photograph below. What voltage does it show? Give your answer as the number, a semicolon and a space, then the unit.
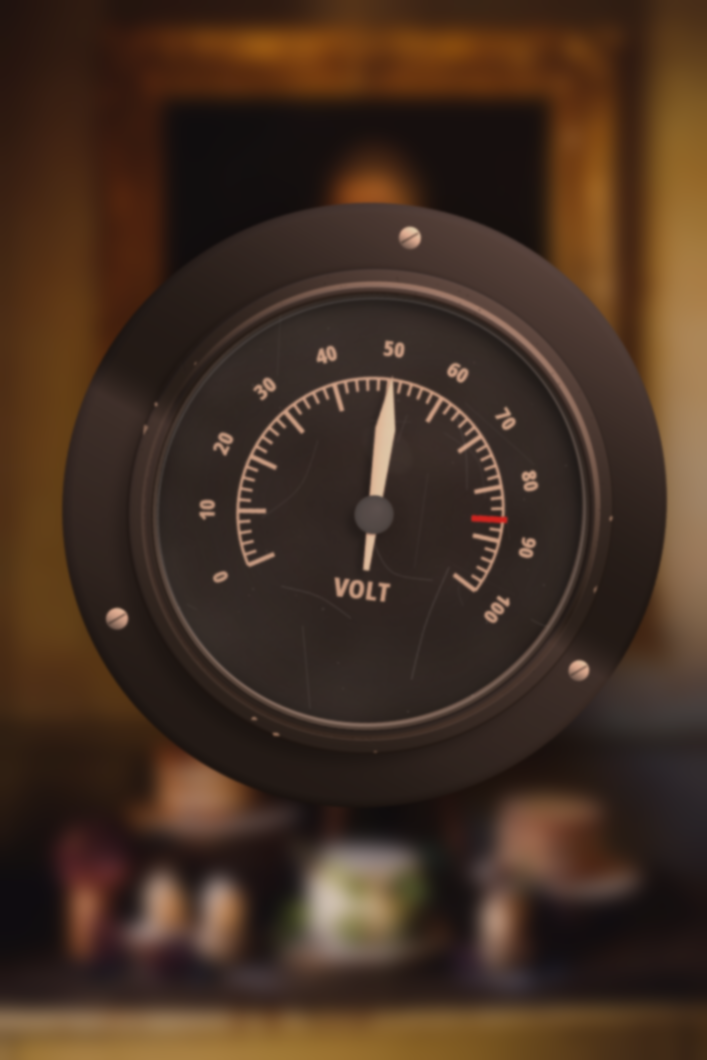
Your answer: 50; V
